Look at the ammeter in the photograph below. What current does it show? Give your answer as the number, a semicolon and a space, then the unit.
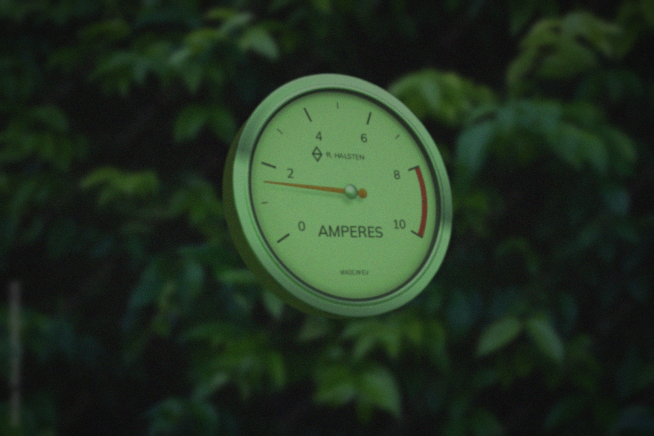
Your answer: 1.5; A
